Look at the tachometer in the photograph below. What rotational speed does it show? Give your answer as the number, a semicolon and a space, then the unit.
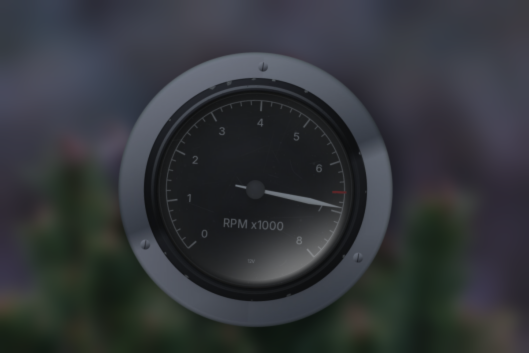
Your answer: 6900; rpm
